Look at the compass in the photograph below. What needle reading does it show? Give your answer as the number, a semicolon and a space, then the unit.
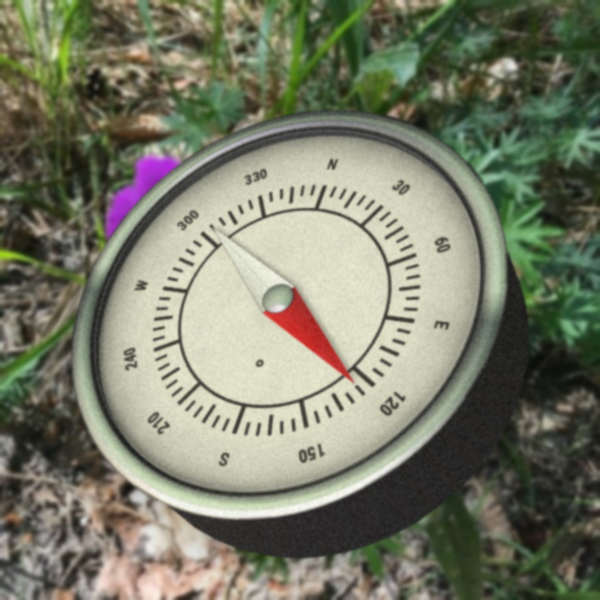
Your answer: 125; °
